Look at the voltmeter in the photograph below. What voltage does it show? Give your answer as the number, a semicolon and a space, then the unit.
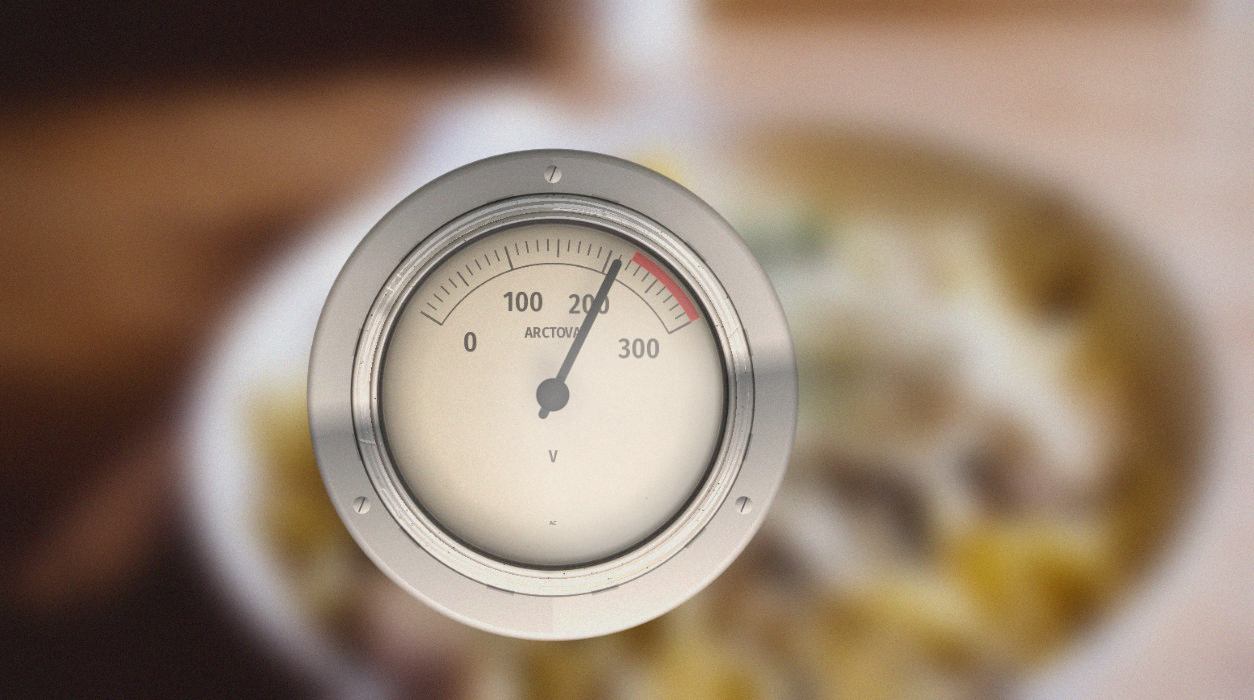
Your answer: 210; V
